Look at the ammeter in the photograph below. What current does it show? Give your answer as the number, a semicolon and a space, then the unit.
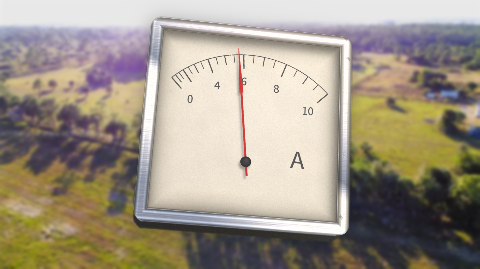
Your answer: 5.75; A
